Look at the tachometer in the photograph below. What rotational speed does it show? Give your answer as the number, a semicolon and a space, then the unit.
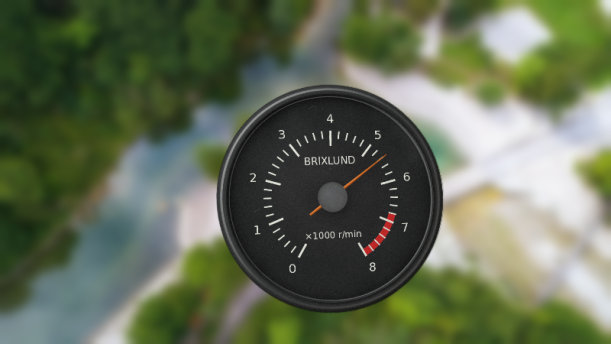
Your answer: 5400; rpm
